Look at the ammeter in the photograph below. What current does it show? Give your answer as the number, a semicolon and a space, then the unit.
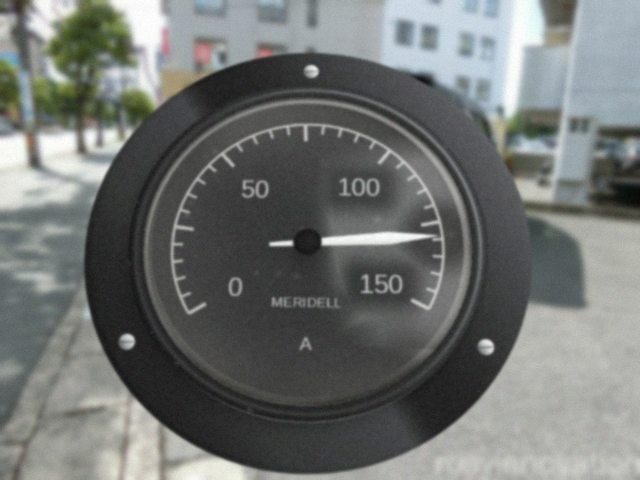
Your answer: 130; A
